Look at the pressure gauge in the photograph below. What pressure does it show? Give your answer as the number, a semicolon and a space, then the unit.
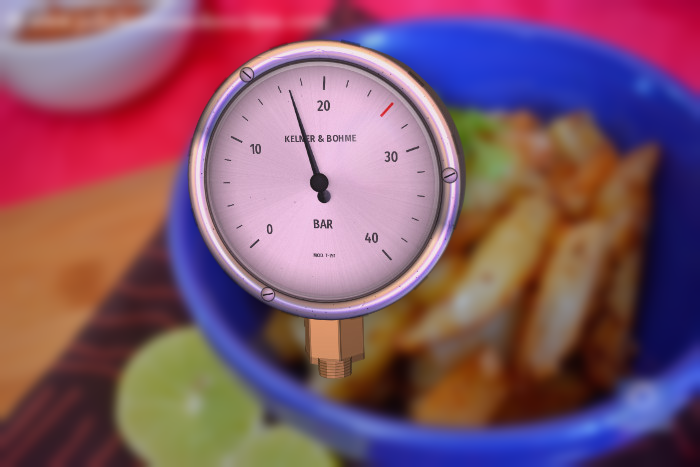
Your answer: 17; bar
